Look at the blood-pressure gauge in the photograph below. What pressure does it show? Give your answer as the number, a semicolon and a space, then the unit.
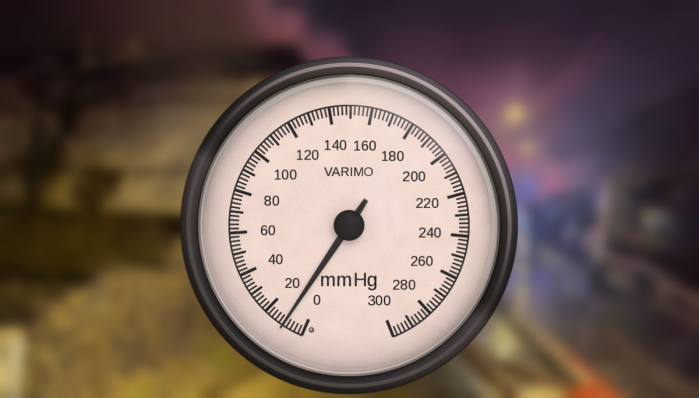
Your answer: 10; mmHg
